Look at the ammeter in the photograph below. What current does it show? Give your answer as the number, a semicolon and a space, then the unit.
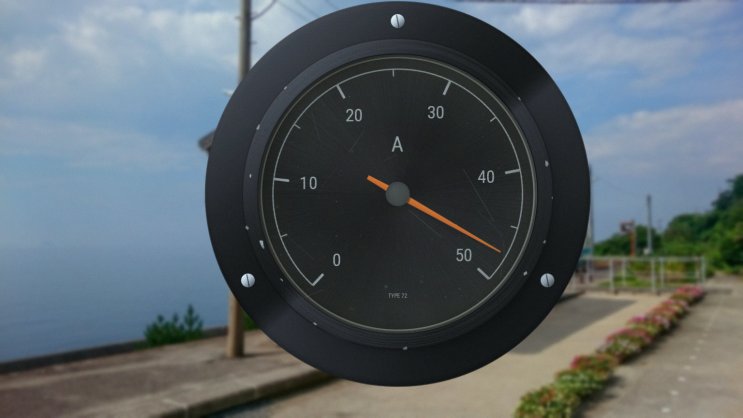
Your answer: 47.5; A
